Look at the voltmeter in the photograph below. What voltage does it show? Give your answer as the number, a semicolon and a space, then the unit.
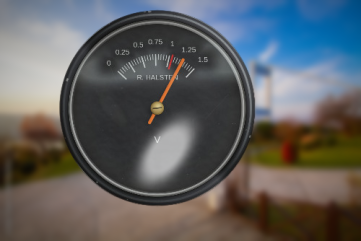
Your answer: 1.25; V
